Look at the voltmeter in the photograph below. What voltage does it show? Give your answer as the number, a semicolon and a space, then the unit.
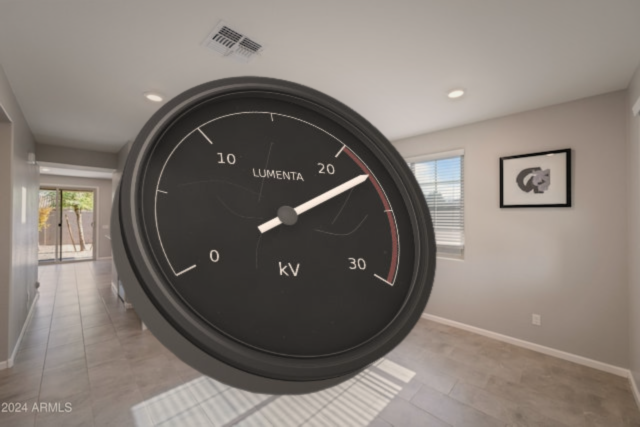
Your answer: 22.5; kV
